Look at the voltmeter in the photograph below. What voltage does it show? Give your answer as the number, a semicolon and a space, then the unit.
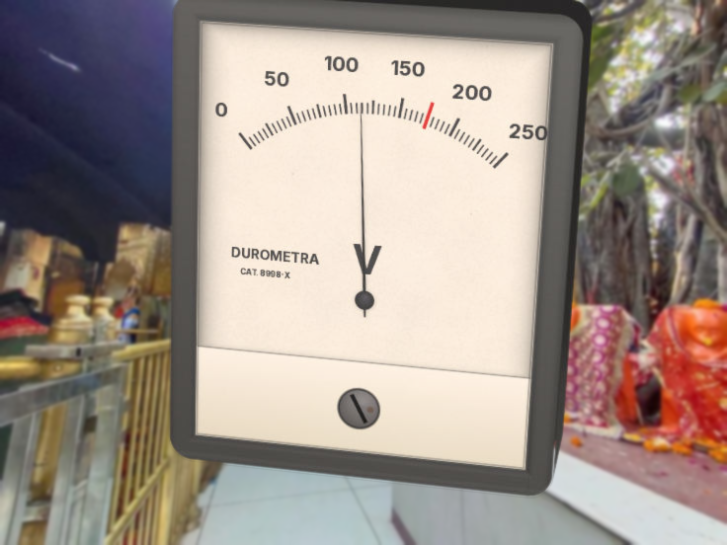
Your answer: 115; V
